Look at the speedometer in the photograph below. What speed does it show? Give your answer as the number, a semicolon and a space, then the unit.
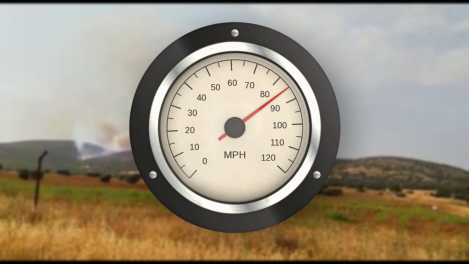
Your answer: 85; mph
